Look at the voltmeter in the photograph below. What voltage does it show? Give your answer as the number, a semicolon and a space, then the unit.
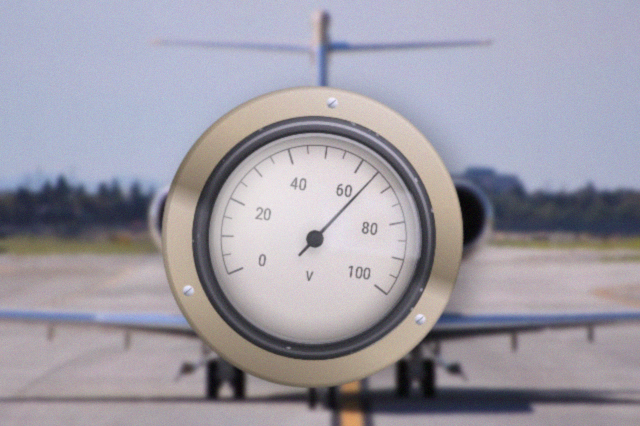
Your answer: 65; V
